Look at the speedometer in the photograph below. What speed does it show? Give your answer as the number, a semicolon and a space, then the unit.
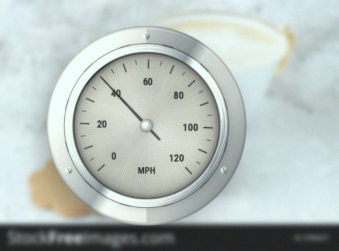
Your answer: 40; mph
